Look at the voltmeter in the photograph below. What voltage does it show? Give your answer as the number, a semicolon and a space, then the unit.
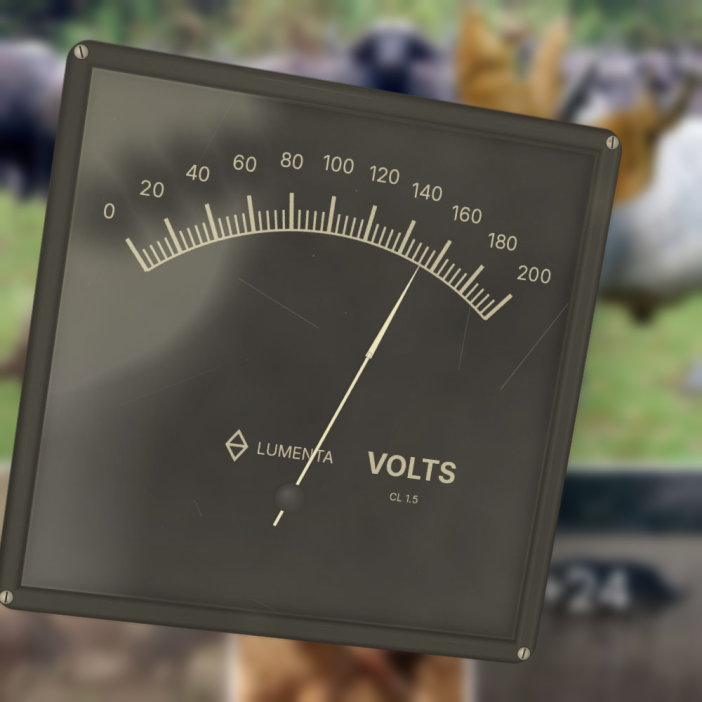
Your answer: 152; V
